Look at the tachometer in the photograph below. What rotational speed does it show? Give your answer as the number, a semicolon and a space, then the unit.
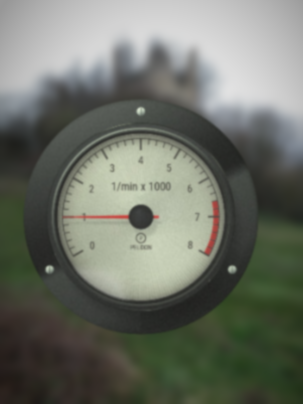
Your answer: 1000; rpm
